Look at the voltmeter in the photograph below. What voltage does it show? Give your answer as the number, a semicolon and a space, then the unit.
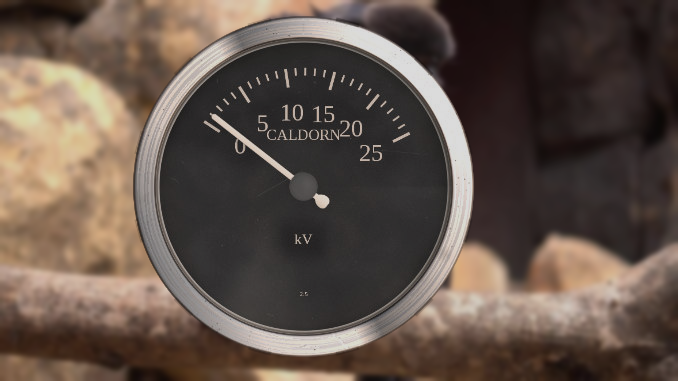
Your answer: 1; kV
